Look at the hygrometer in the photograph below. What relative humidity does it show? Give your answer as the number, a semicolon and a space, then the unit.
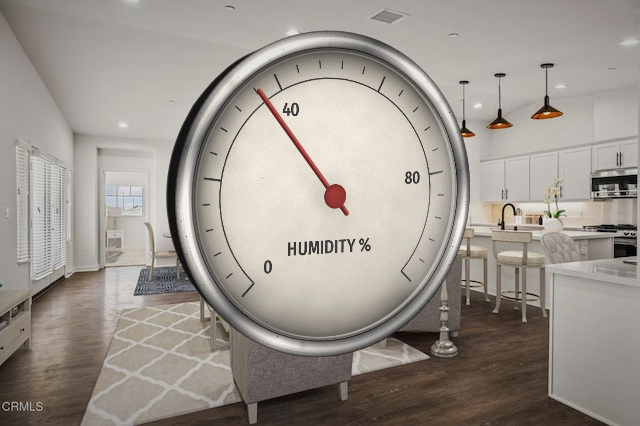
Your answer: 36; %
